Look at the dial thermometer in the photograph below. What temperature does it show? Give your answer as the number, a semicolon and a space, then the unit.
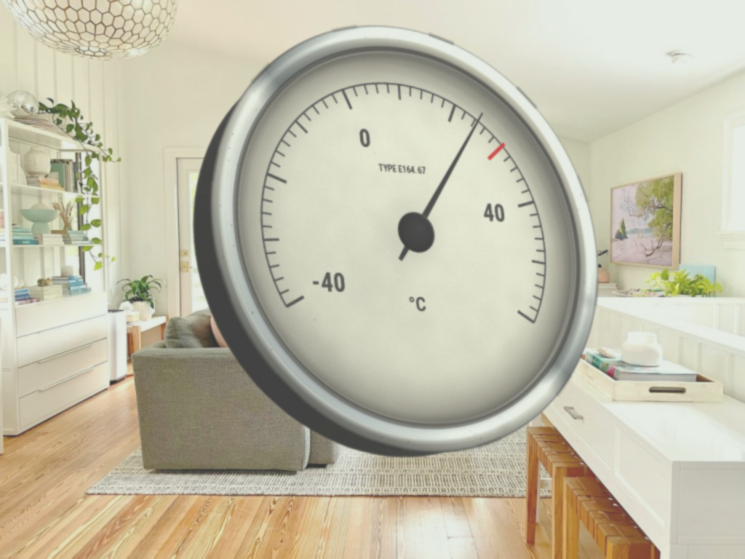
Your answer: 24; °C
